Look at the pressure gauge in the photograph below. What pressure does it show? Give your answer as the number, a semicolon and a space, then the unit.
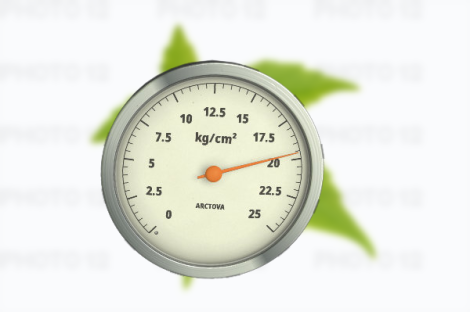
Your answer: 19.5; kg/cm²
